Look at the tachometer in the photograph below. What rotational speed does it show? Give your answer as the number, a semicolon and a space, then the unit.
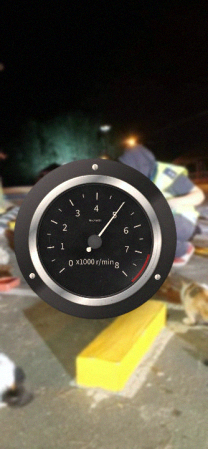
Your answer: 5000; rpm
